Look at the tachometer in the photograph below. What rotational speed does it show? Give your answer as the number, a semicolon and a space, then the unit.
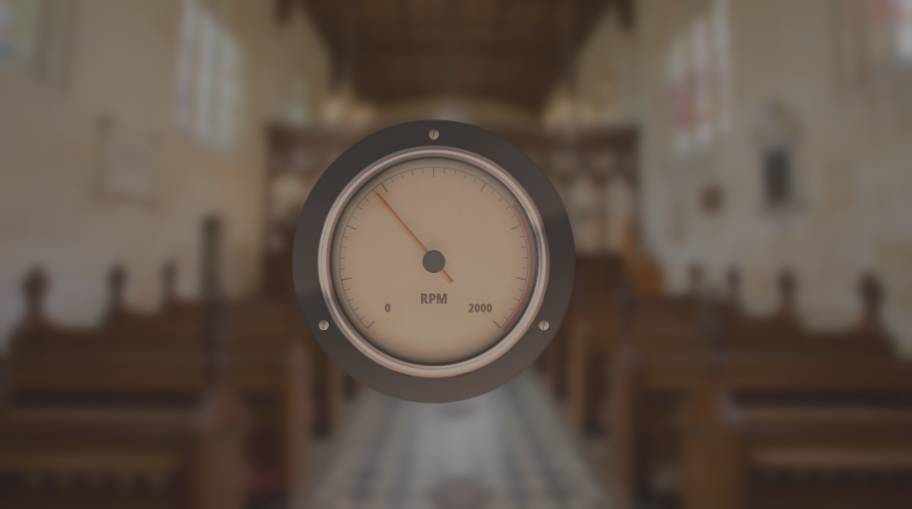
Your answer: 700; rpm
